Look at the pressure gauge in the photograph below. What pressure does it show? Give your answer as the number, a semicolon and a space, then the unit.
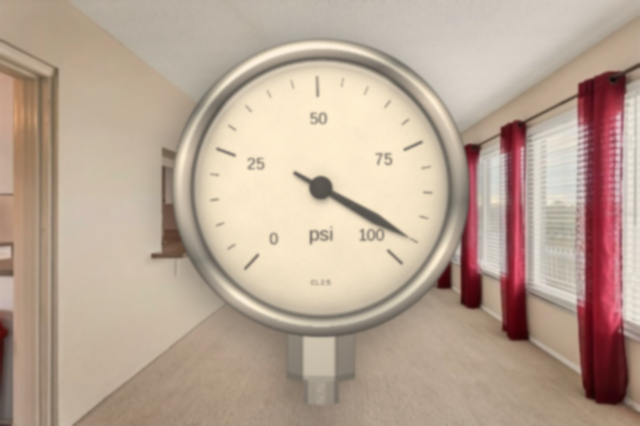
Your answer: 95; psi
